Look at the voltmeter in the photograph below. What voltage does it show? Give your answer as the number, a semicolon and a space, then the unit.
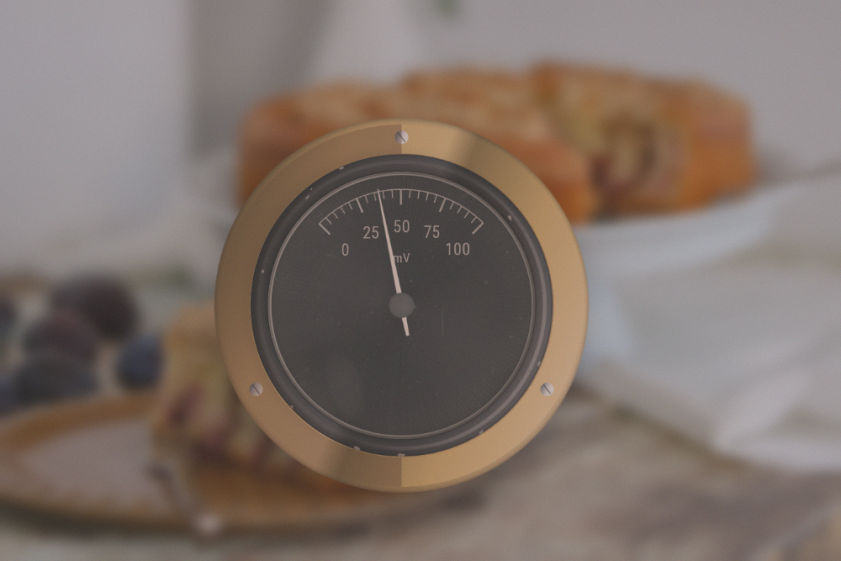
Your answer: 37.5; mV
